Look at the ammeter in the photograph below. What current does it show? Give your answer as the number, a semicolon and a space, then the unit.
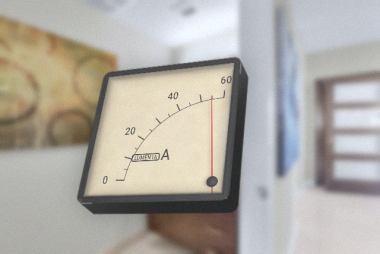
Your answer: 55; A
